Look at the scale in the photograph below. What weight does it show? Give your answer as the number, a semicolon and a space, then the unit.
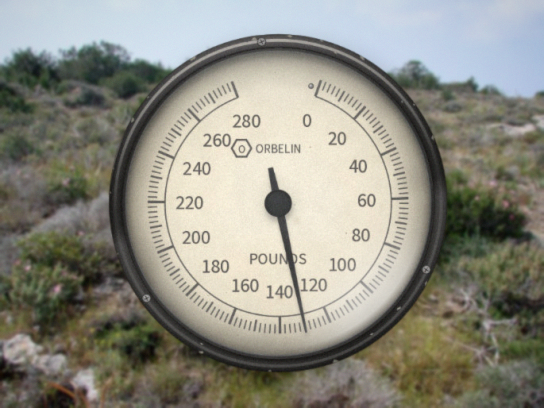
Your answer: 130; lb
